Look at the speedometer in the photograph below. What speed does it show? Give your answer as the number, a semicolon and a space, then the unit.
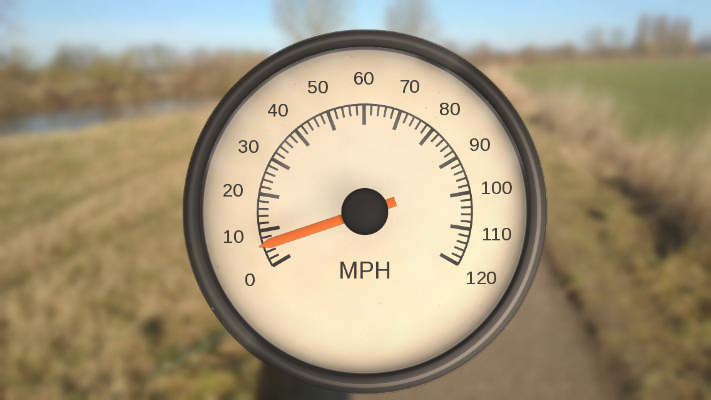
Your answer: 6; mph
